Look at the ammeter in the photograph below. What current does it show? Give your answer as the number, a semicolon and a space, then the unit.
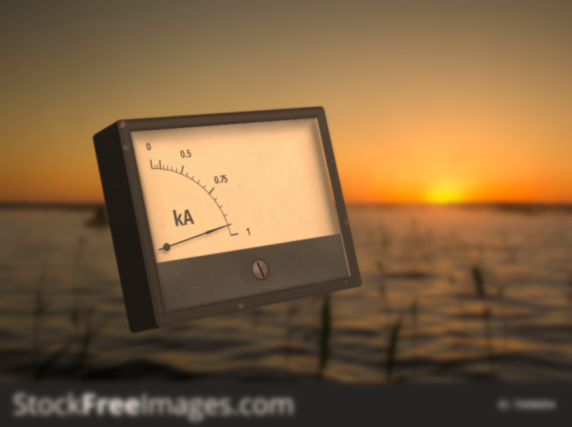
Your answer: 0.95; kA
